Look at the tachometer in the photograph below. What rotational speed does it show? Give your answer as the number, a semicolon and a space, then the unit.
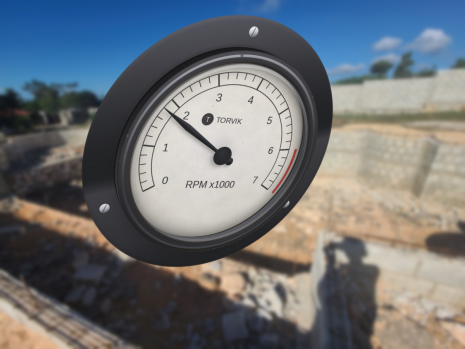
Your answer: 1800; rpm
